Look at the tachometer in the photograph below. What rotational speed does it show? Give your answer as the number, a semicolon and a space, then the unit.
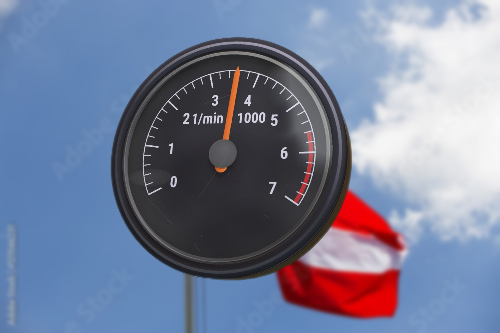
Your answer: 3600; rpm
